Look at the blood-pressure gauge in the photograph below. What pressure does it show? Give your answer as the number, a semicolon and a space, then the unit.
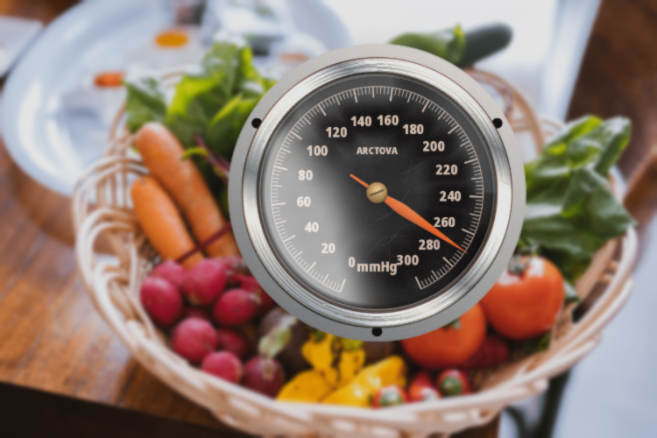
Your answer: 270; mmHg
